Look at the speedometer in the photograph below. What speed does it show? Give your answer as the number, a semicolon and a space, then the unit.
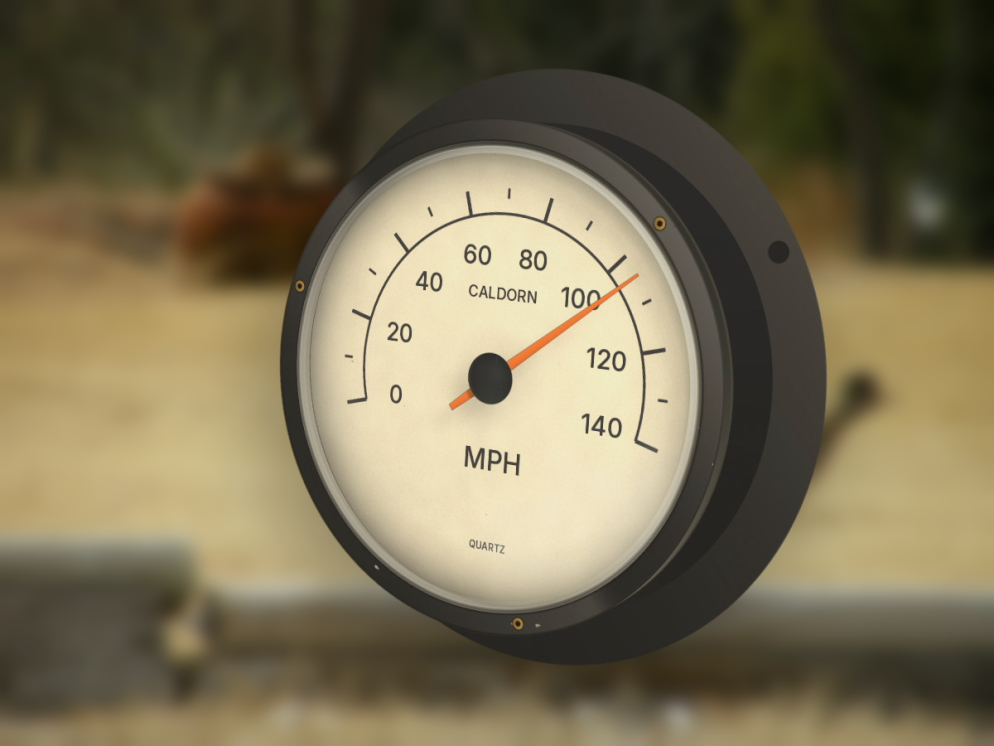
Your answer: 105; mph
